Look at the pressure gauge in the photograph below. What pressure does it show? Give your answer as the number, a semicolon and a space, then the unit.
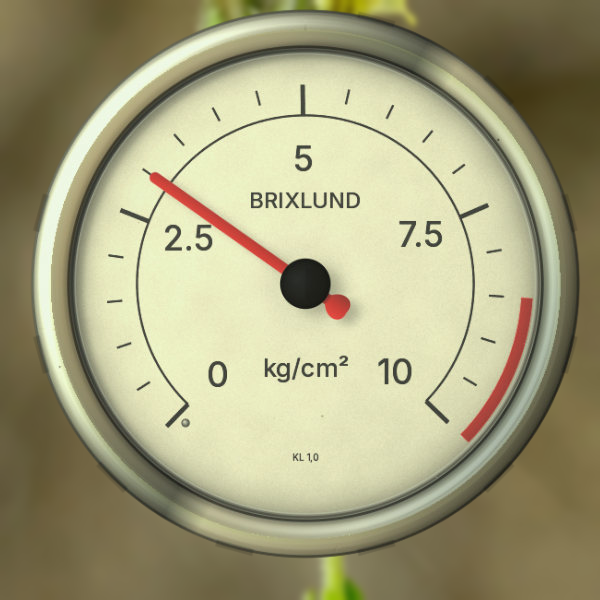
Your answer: 3; kg/cm²
